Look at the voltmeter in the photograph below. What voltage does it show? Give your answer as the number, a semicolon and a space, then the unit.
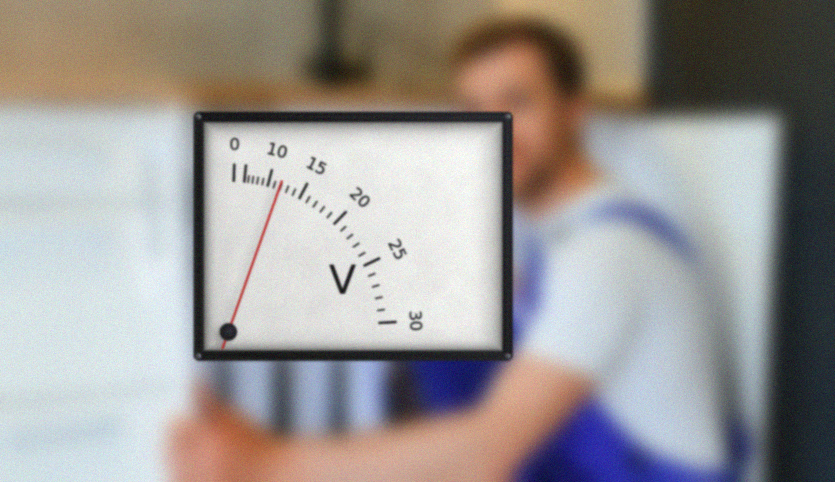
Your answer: 12; V
